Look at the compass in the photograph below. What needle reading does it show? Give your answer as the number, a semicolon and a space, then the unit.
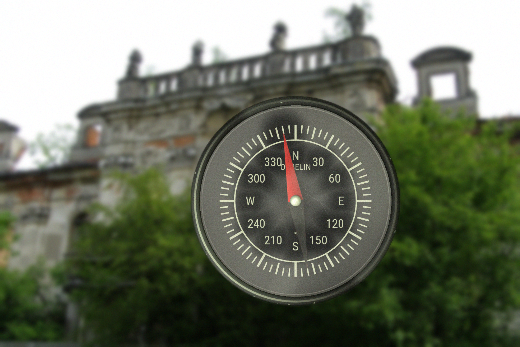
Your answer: 350; °
